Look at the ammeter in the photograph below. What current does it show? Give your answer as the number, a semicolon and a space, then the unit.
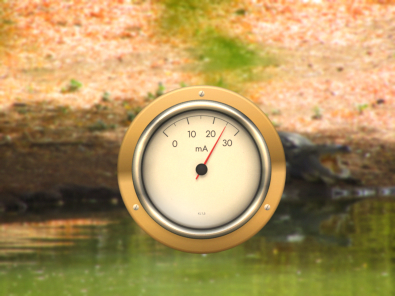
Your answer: 25; mA
